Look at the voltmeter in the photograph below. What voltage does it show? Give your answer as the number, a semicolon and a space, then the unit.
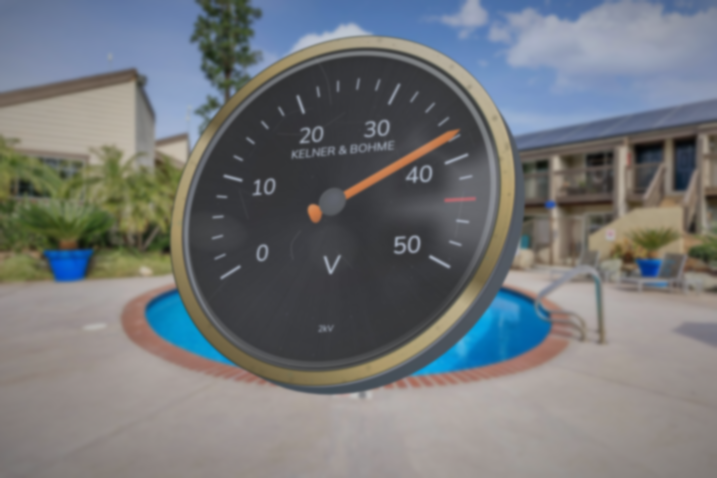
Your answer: 38; V
